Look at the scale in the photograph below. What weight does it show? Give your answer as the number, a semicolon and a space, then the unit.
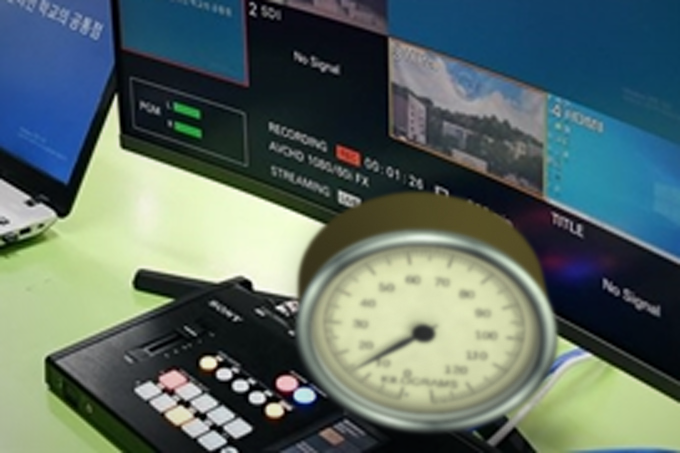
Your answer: 15; kg
